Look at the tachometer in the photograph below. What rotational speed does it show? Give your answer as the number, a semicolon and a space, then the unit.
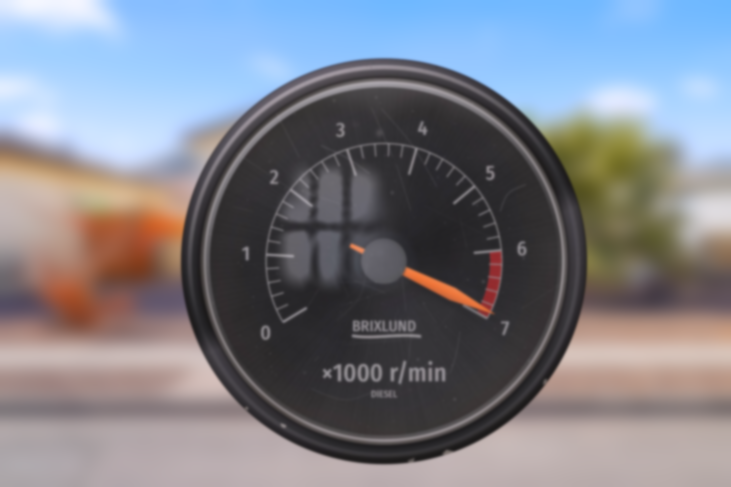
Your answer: 6900; rpm
